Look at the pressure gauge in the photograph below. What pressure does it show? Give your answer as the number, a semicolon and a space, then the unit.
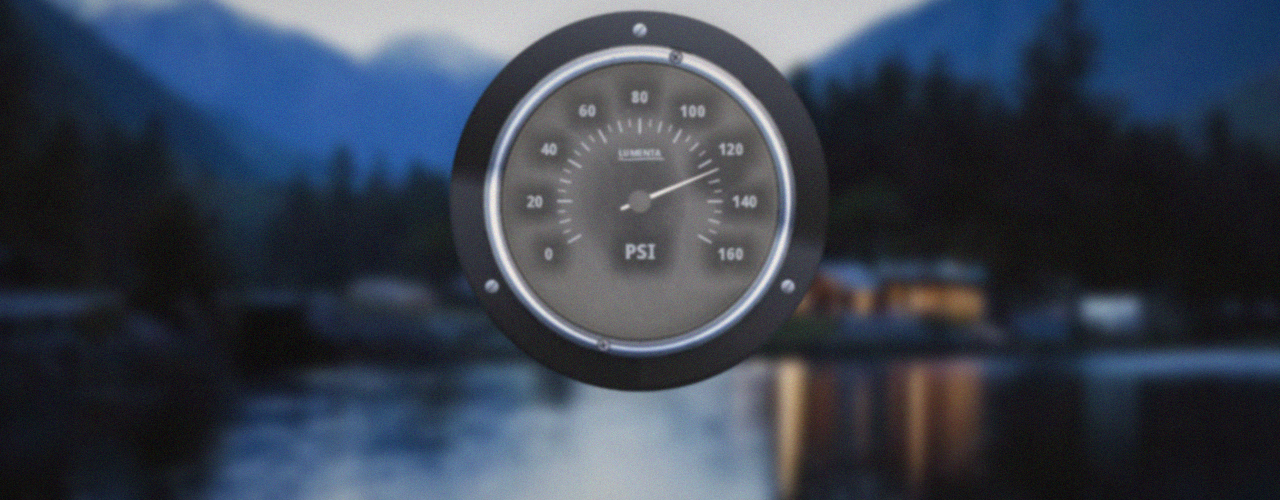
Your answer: 125; psi
